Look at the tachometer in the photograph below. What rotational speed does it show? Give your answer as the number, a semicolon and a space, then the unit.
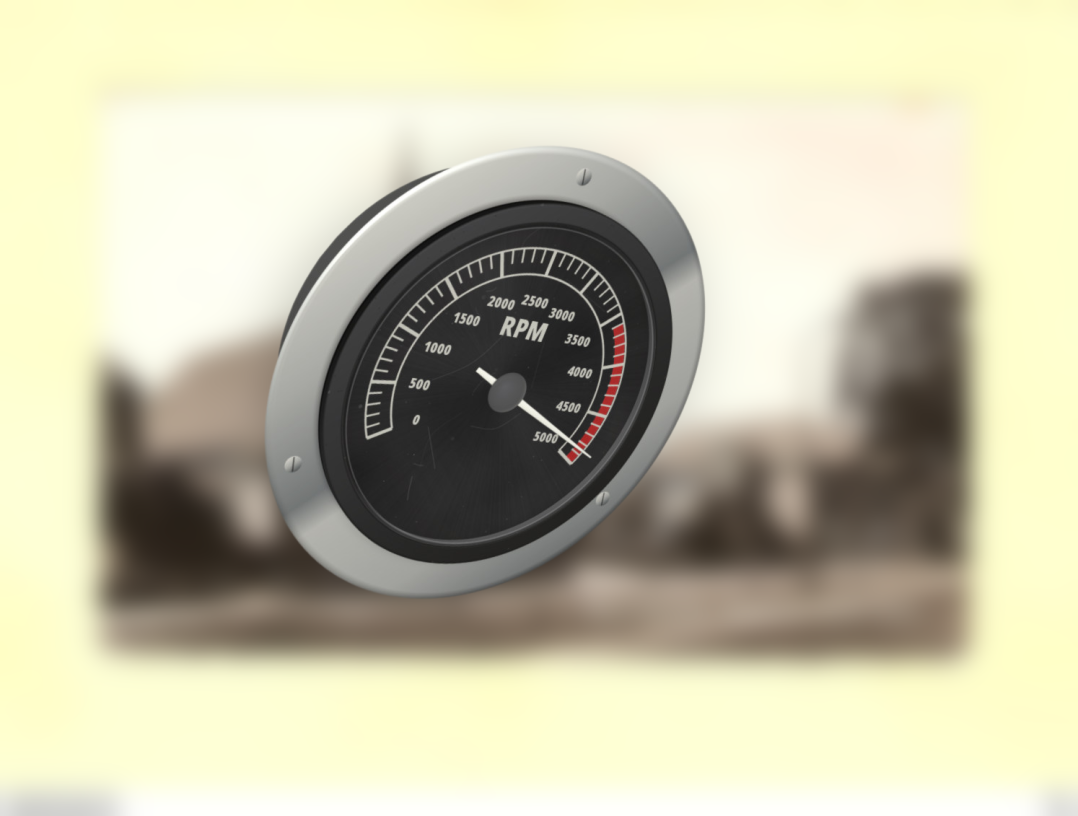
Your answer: 4850; rpm
